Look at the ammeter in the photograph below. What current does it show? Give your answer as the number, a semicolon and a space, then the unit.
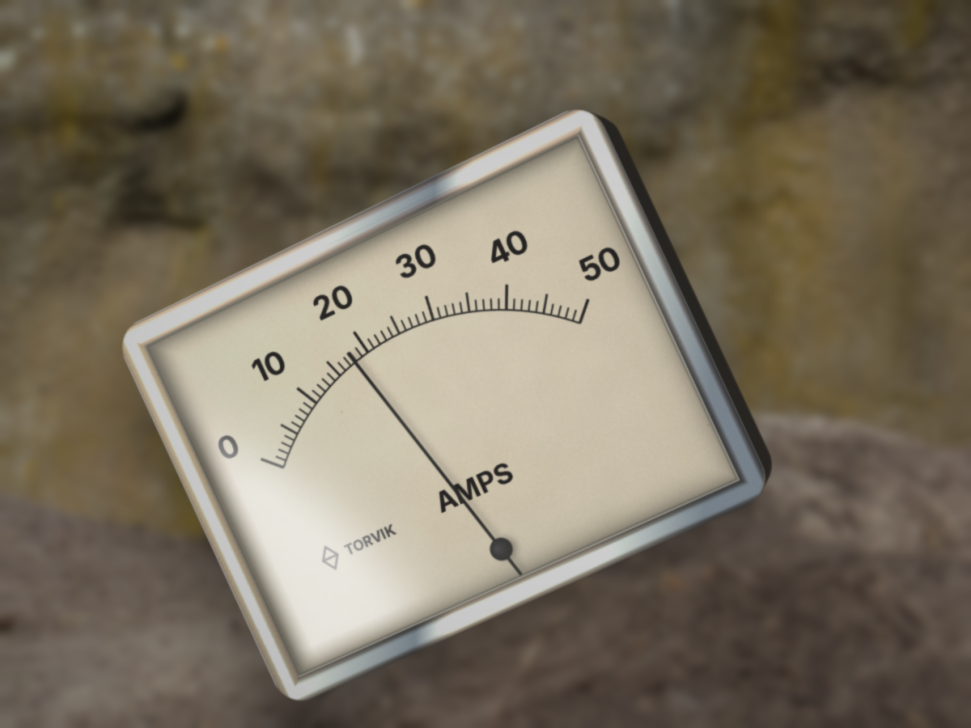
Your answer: 18; A
